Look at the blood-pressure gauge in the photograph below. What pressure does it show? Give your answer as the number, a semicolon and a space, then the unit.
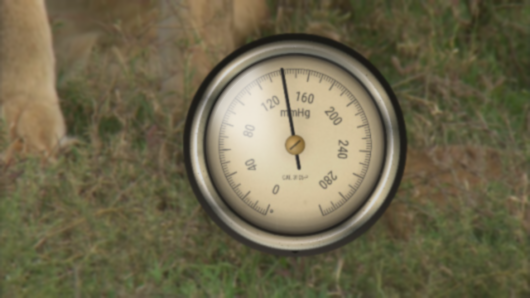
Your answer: 140; mmHg
